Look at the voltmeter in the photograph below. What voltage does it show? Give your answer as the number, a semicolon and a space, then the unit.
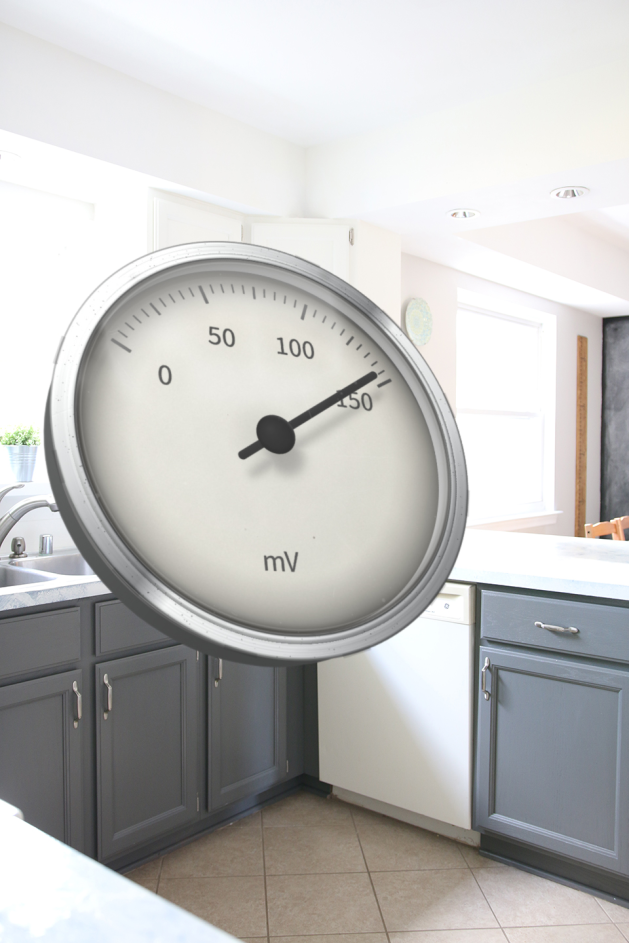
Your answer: 145; mV
